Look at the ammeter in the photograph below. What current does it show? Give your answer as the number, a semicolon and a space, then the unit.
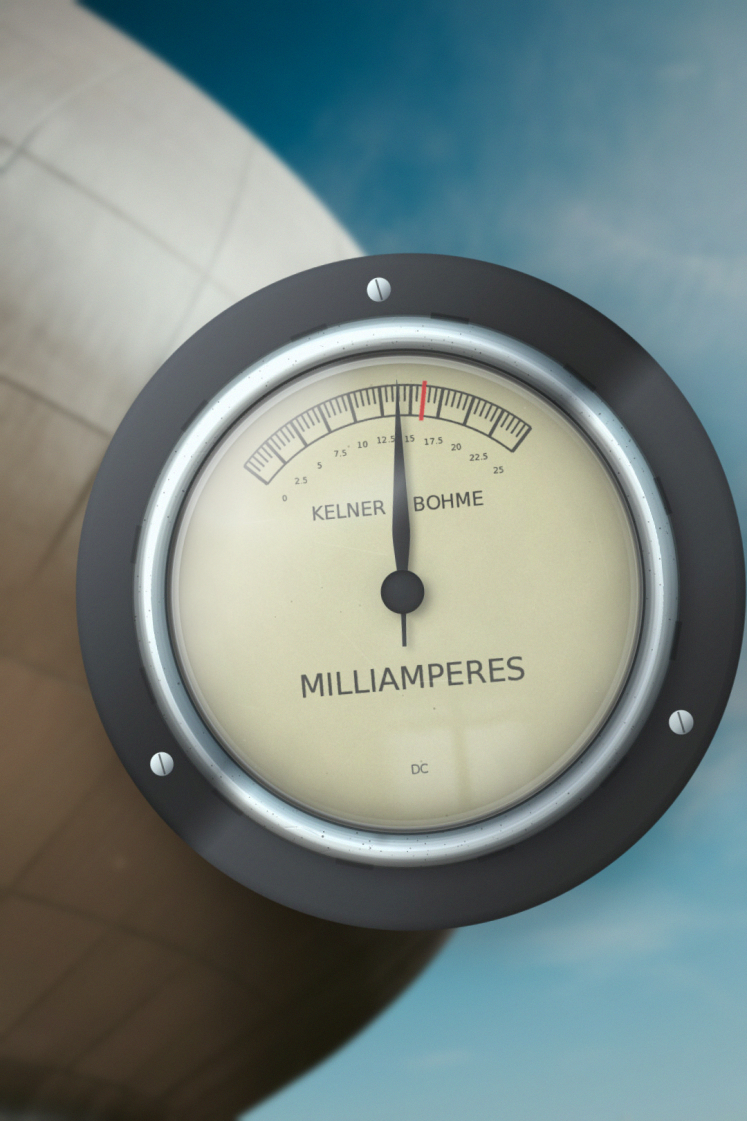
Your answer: 14; mA
